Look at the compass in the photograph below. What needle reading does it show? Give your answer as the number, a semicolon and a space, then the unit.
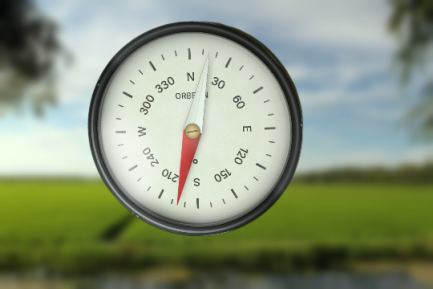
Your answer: 195; °
